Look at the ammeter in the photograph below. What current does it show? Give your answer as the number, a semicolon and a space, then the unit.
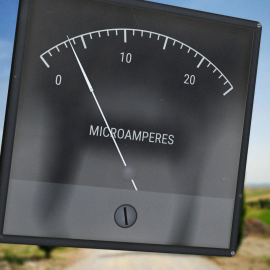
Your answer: 3.5; µA
